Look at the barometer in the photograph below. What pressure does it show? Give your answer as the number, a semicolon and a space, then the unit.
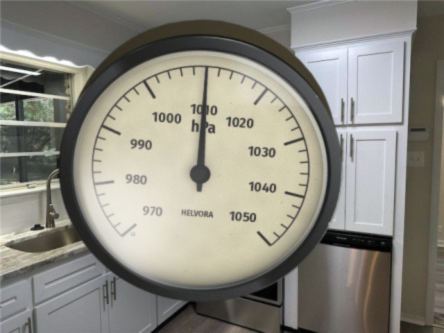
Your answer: 1010; hPa
